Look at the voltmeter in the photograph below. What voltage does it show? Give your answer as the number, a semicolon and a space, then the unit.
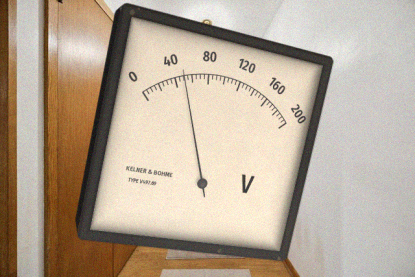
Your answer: 50; V
